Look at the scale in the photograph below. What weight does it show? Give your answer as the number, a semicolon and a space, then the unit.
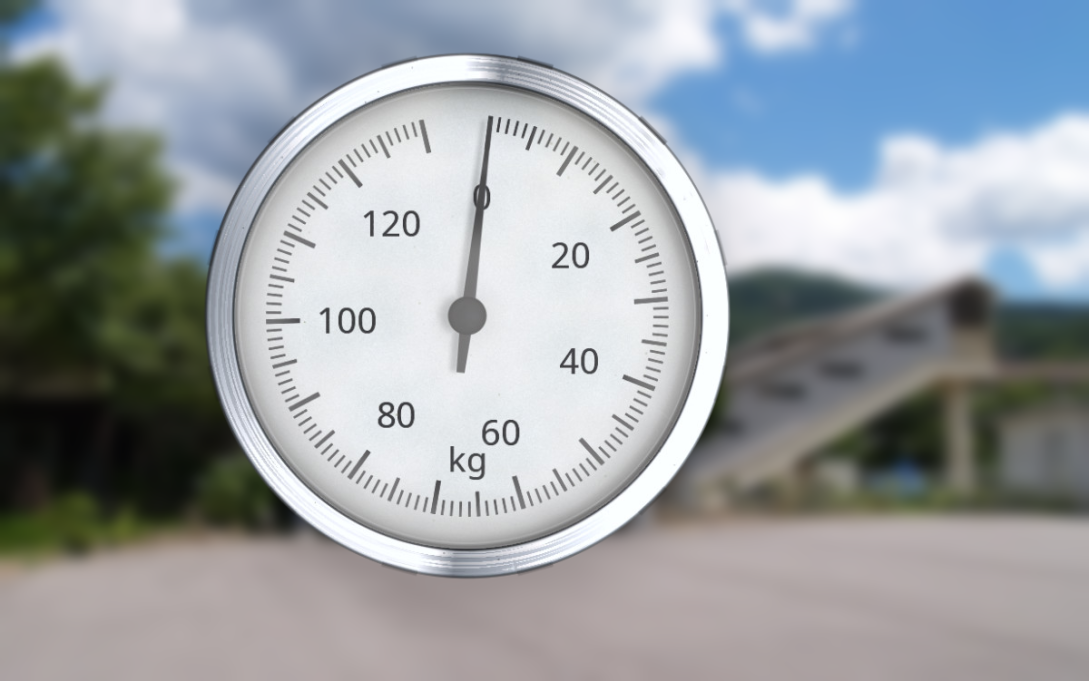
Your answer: 0; kg
